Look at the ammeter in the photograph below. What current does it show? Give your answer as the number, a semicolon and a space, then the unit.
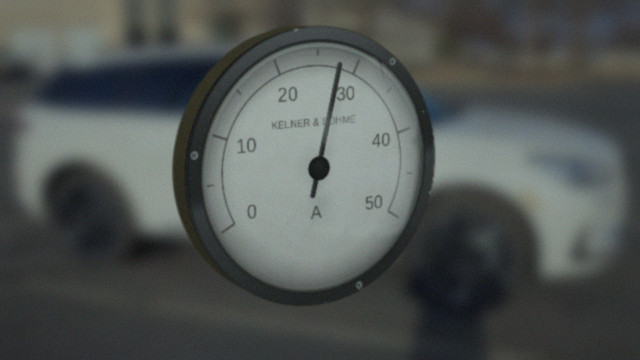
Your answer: 27.5; A
